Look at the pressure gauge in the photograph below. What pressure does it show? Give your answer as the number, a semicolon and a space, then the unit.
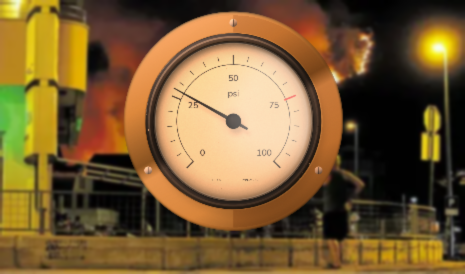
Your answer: 27.5; psi
